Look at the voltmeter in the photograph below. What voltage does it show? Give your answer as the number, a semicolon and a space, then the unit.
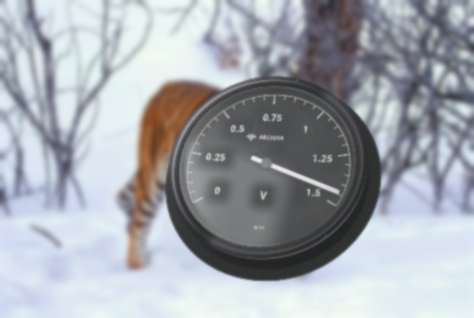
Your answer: 1.45; V
